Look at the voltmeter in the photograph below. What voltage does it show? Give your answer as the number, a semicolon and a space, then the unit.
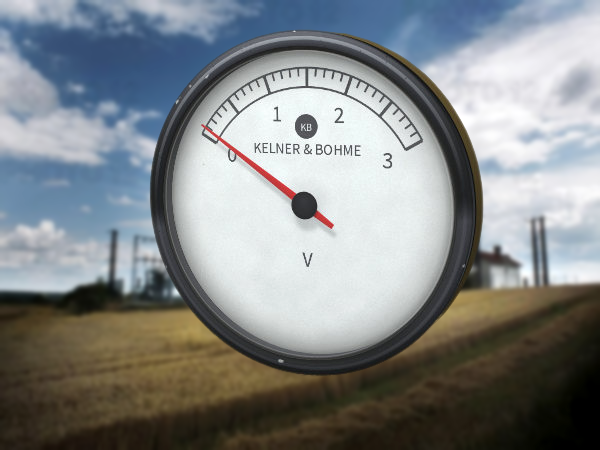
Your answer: 0.1; V
